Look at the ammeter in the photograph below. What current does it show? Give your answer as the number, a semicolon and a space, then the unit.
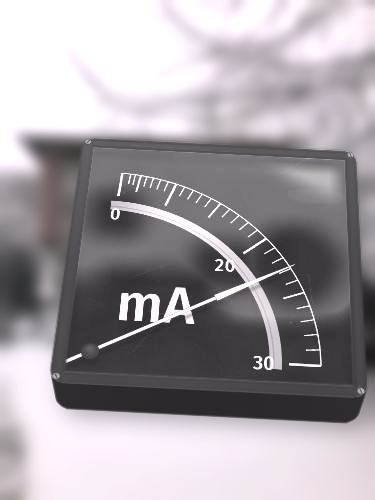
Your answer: 23; mA
